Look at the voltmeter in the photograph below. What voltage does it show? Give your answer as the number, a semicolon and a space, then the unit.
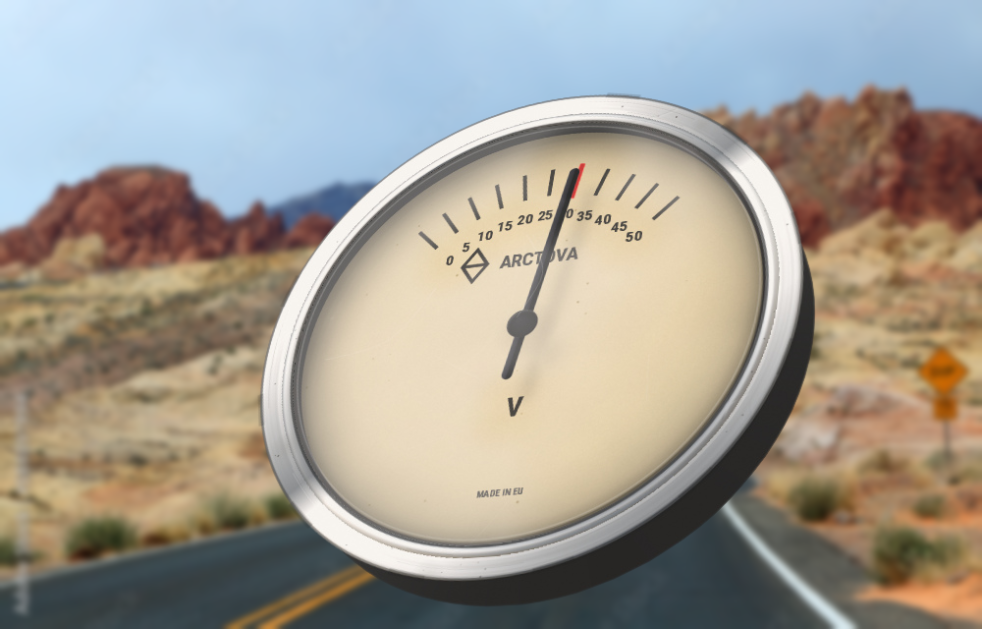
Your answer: 30; V
